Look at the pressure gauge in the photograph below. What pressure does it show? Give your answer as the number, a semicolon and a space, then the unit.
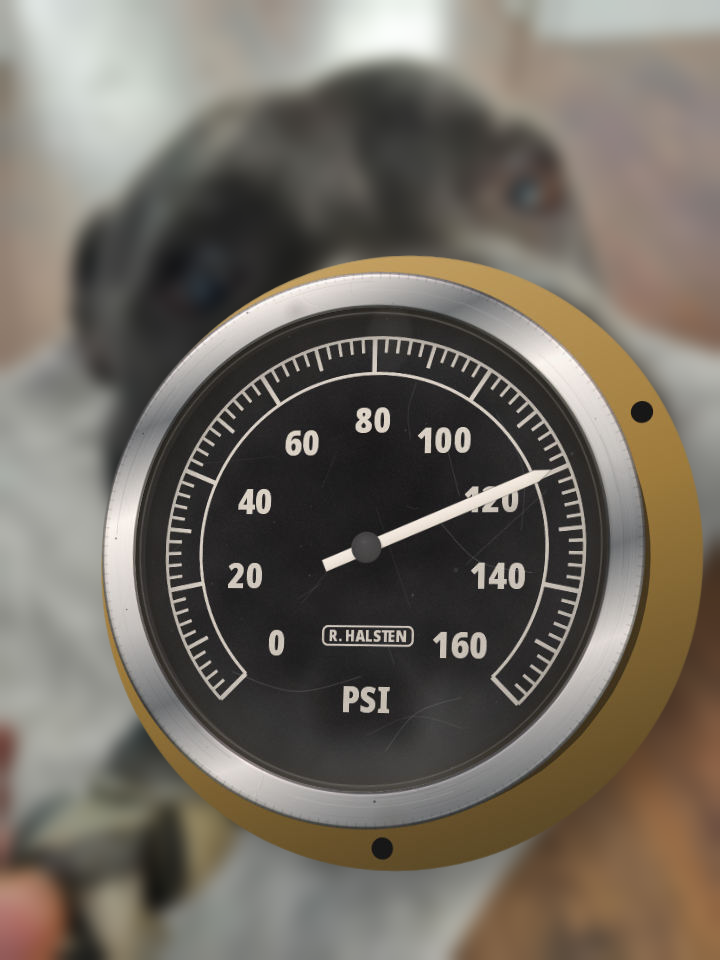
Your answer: 120; psi
